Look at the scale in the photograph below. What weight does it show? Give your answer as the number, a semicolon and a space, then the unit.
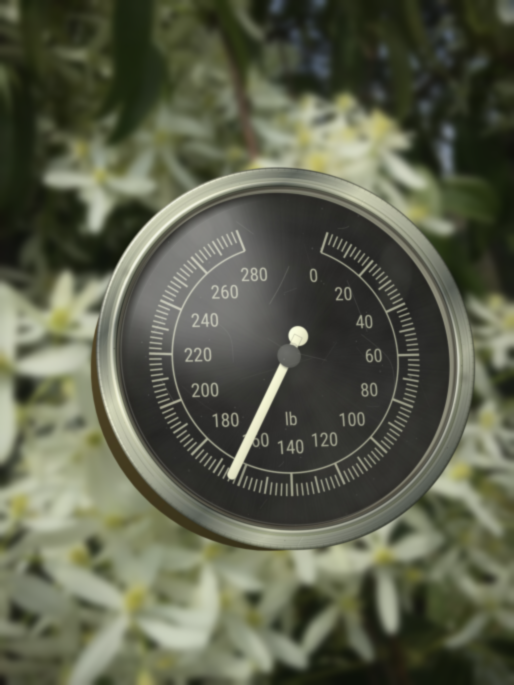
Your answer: 164; lb
